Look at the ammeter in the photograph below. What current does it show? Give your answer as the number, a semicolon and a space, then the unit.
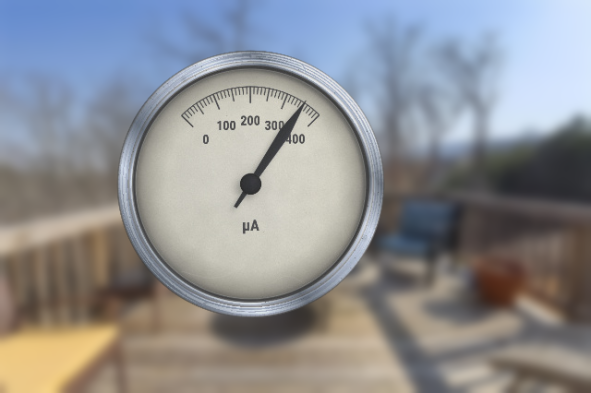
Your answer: 350; µA
